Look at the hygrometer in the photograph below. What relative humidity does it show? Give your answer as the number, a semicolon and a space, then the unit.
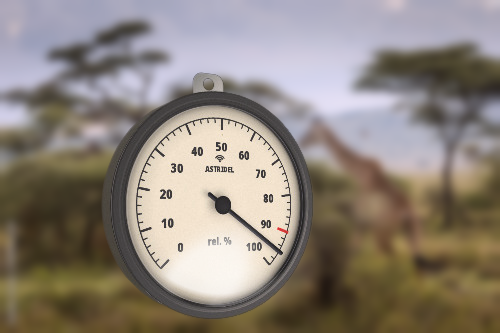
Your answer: 96; %
